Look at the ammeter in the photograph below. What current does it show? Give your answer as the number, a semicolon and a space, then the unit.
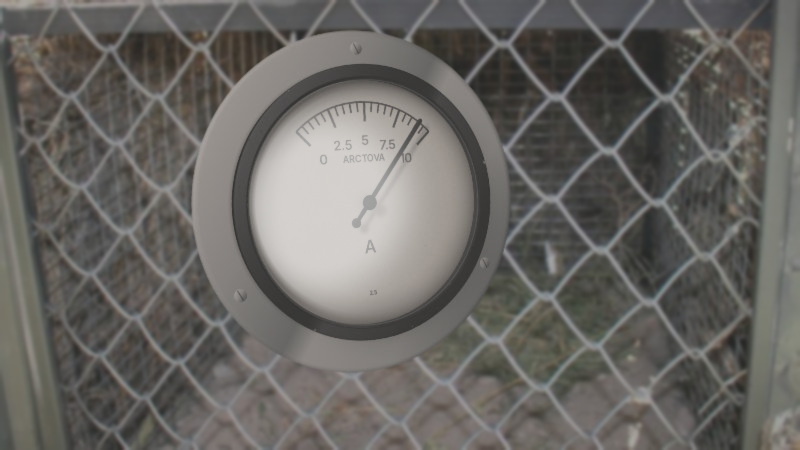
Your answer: 9; A
